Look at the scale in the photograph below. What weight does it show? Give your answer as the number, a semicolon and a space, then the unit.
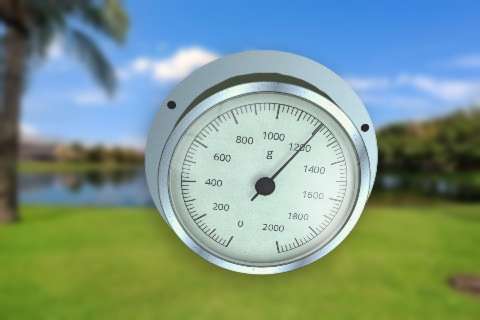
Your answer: 1200; g
